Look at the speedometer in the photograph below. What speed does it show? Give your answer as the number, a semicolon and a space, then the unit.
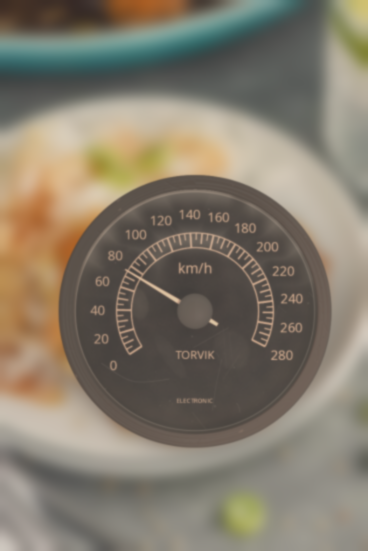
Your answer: 75; km/h
